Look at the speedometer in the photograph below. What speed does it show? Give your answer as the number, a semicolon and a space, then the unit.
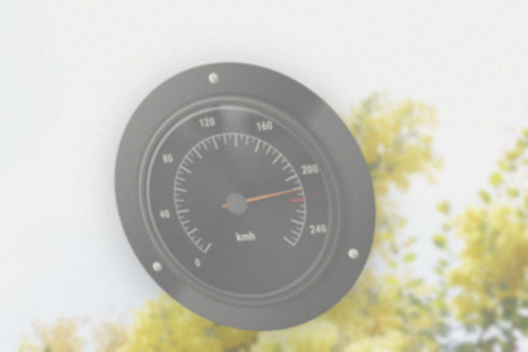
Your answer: 210; km/h
